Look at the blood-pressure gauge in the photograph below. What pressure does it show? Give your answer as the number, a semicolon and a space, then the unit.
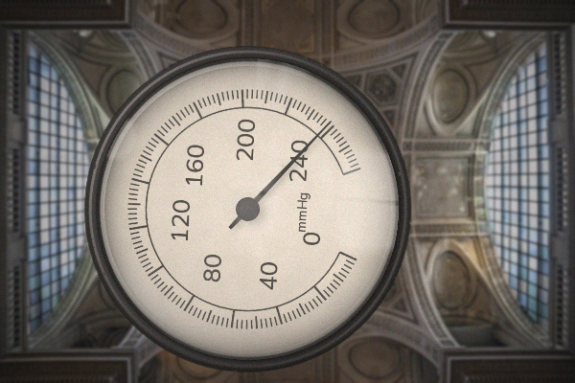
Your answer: 238; mmHg
